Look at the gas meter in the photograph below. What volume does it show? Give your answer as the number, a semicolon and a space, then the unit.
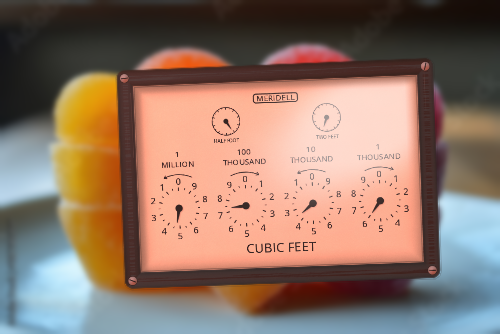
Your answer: 473600; ft³
